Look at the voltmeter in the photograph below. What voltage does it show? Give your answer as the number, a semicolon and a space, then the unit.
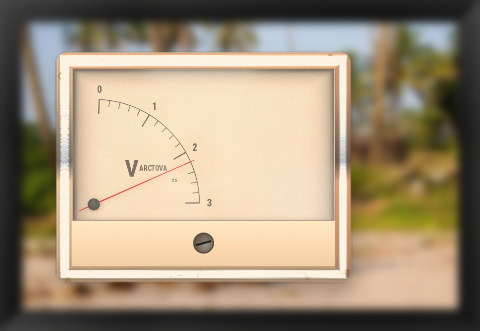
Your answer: 2.2; V
